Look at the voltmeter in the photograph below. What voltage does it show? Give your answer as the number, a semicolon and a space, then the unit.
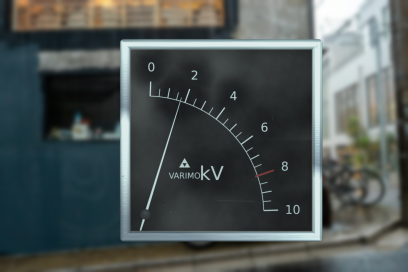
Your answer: 1.75; kV
